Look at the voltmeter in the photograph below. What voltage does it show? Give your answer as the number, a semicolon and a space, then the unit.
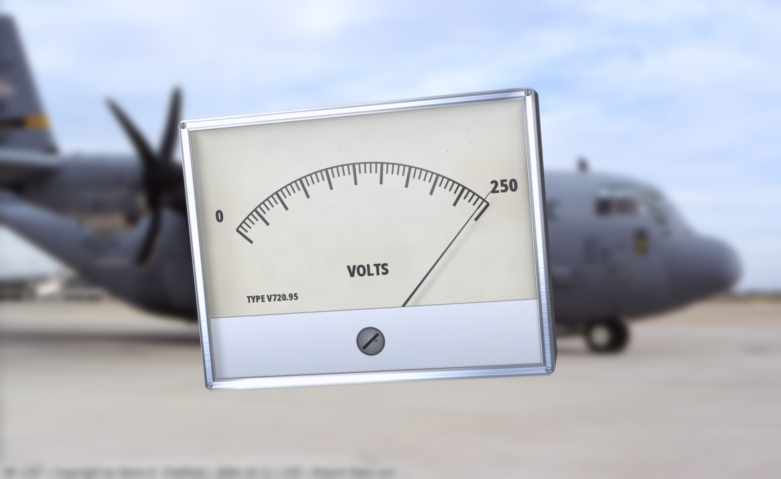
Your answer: 245; V
